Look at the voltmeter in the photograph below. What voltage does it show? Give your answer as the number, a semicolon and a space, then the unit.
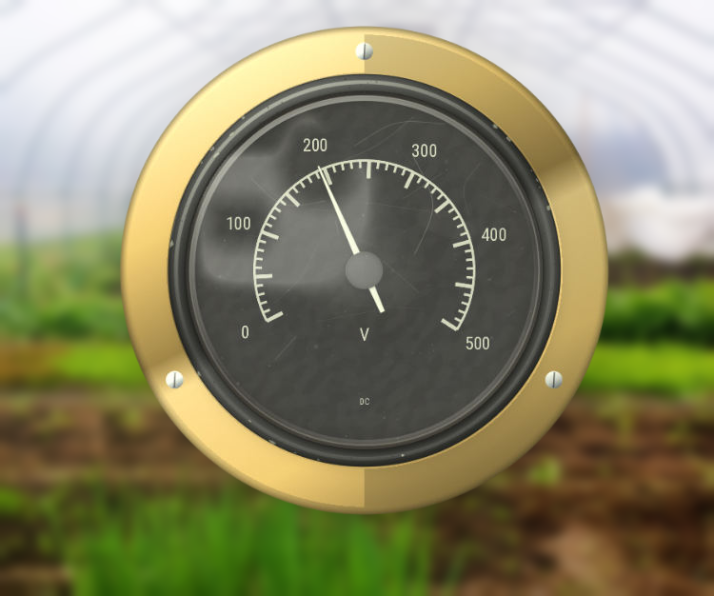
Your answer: 195; V
